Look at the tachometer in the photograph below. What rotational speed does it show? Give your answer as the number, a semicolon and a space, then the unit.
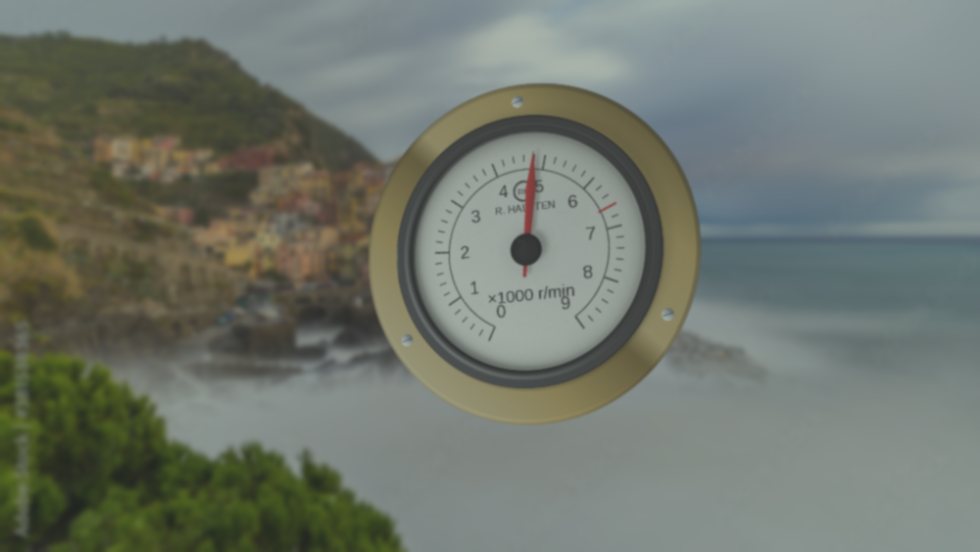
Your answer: 4800; rpm
